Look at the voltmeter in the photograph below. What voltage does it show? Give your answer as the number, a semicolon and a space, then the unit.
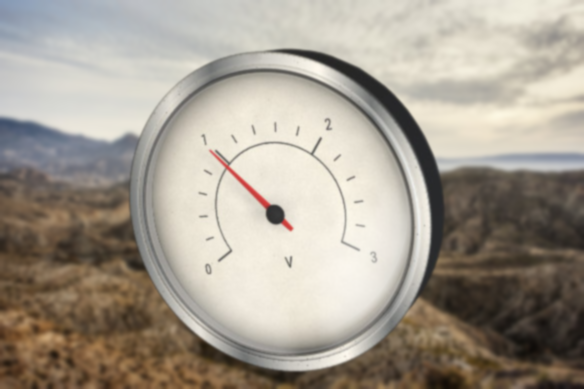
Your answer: 1; V
